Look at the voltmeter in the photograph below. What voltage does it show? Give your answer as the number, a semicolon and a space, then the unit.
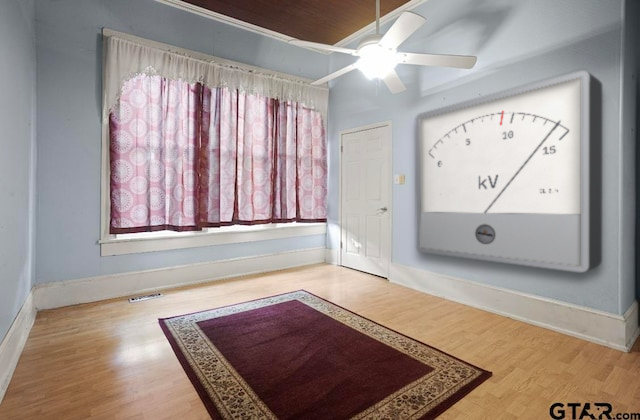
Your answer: 14; kV
